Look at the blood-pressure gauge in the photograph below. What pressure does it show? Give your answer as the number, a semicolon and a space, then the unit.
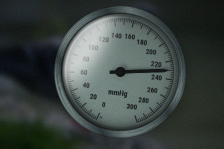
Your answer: 230; mmHg
